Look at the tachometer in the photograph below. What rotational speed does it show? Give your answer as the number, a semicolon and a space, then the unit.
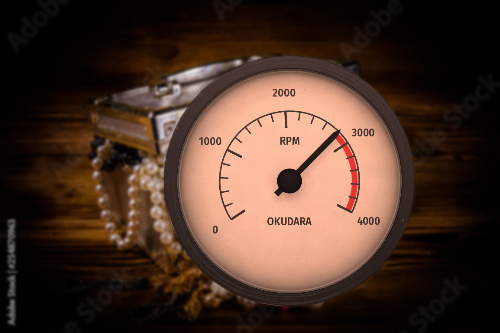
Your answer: 2800; rpm
